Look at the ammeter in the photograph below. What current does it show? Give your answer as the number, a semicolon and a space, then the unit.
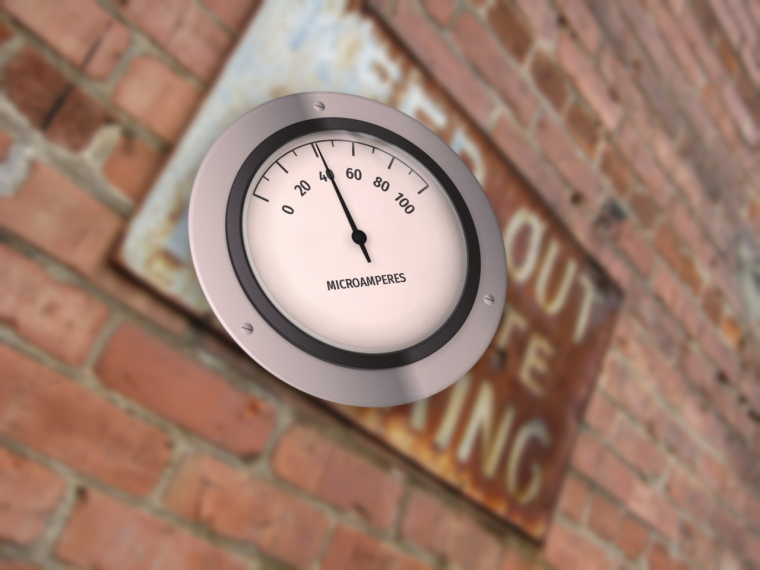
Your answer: 40; µA
